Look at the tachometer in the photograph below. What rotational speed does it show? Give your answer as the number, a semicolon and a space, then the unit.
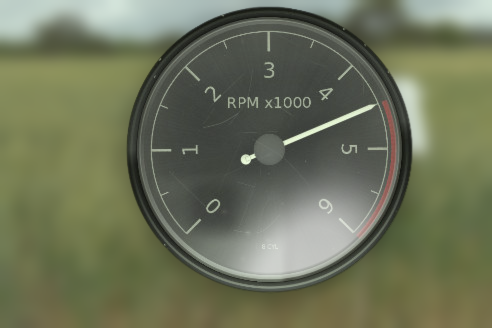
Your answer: 4500; rpm
